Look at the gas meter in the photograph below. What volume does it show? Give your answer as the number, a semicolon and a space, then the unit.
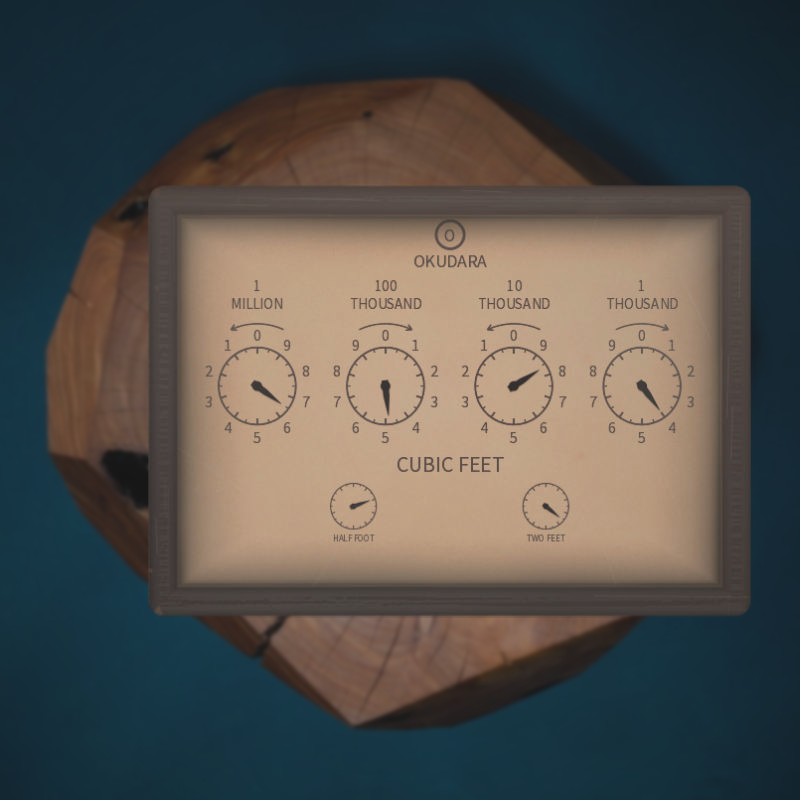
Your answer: 648400; ft³
